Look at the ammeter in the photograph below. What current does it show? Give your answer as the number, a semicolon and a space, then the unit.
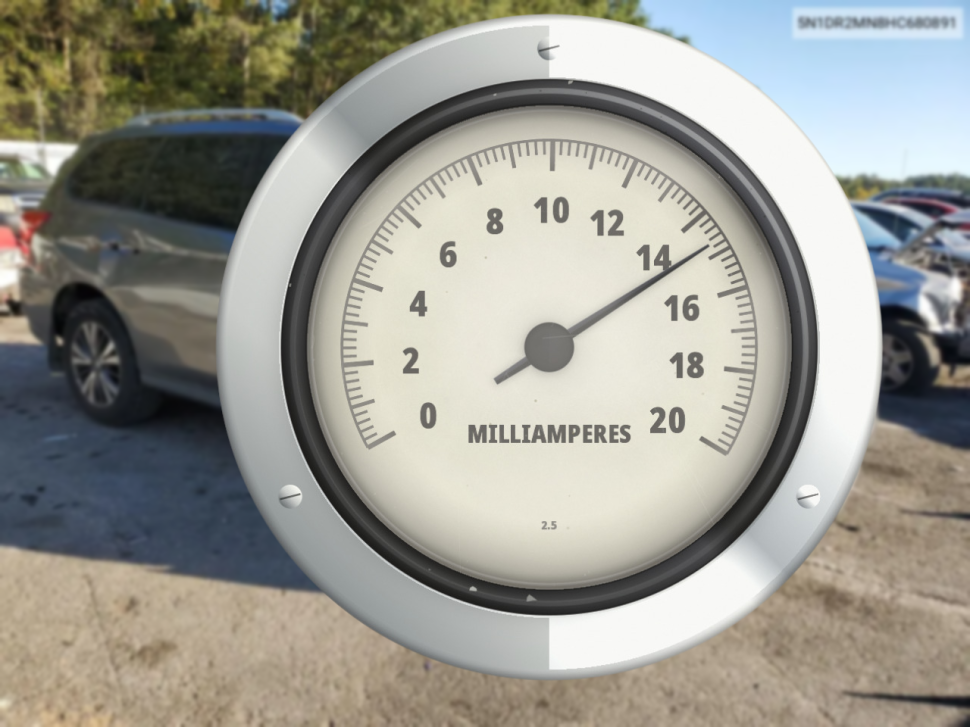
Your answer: 14.7; mA
